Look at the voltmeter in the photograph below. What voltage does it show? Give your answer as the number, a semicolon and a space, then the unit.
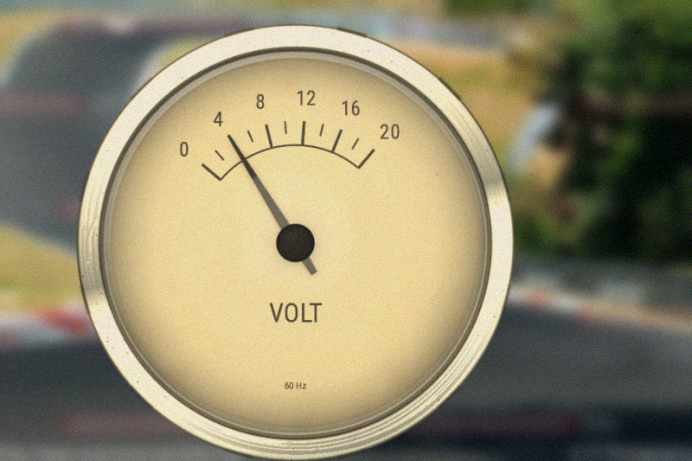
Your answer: 4; V
